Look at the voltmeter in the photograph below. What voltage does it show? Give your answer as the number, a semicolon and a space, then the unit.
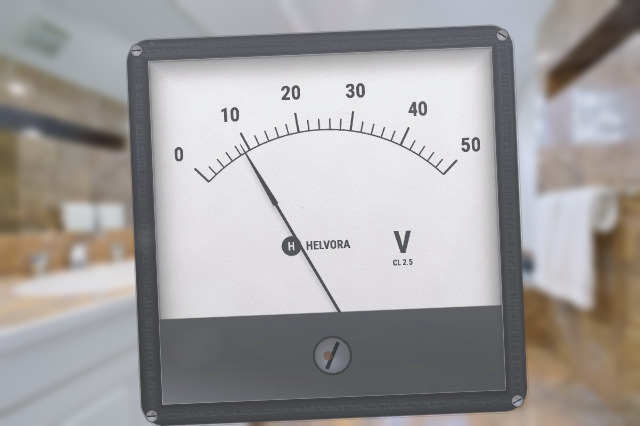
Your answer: 9; V
